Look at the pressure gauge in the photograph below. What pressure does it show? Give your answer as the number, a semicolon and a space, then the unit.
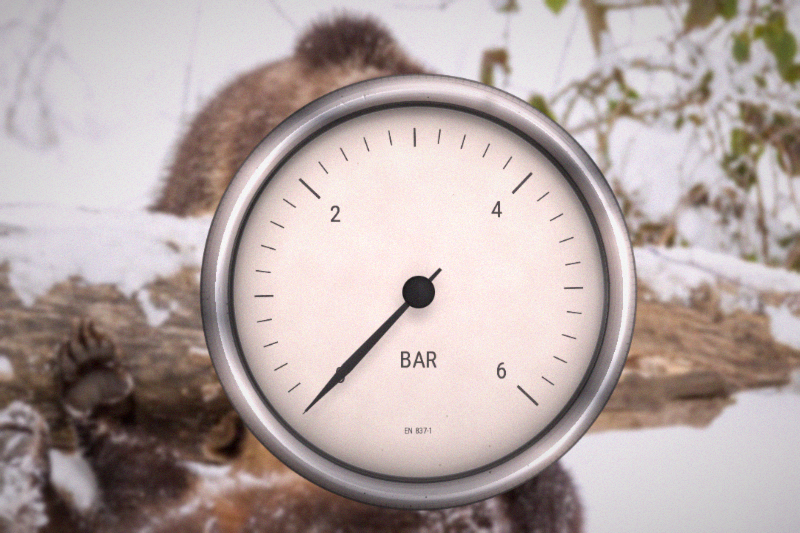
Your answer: 0; bar
